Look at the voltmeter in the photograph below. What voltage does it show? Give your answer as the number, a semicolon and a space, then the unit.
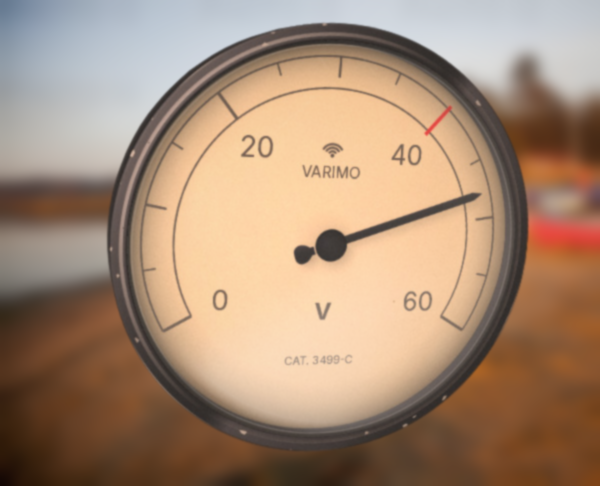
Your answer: 47.5; V
